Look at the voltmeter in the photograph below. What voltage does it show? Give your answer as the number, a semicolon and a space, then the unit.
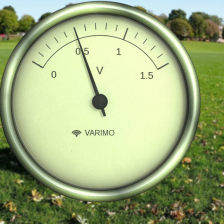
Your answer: 0.5; V
